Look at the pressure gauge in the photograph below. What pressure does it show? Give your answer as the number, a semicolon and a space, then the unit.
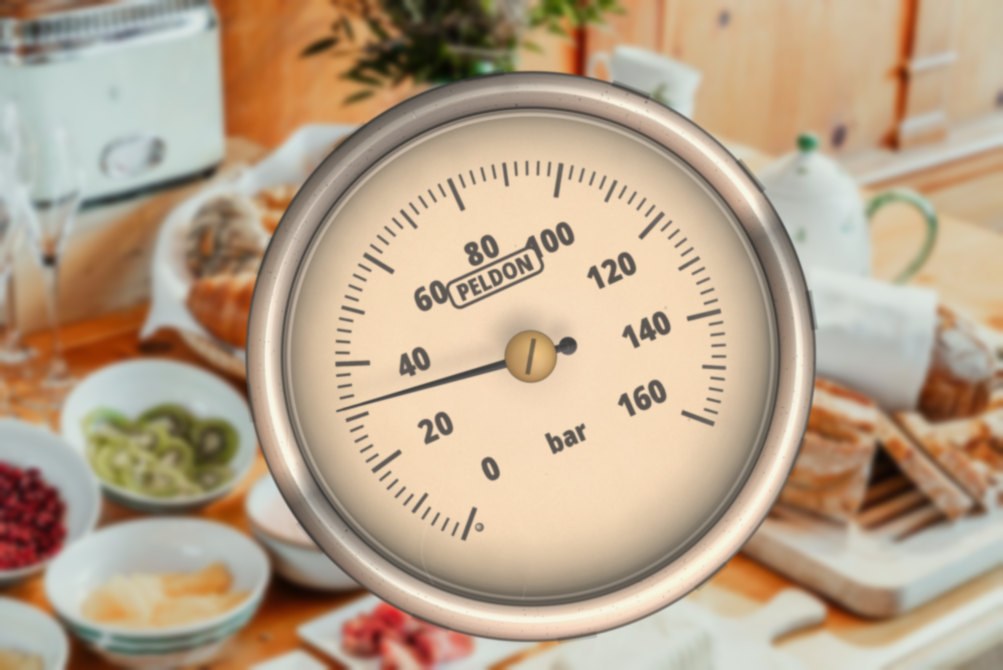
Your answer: 32; bar
